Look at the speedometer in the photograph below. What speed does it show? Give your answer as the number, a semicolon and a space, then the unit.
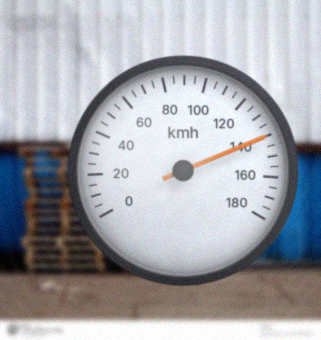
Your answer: 140; km/h
